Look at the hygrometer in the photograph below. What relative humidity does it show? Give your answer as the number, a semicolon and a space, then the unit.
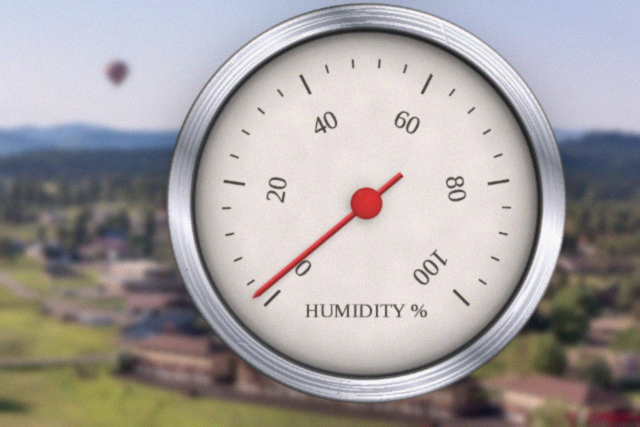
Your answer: 2; %
